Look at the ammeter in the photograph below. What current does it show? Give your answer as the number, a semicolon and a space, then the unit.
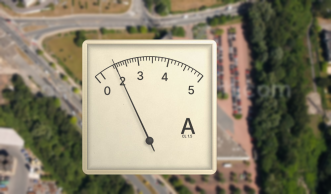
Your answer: 2; A
